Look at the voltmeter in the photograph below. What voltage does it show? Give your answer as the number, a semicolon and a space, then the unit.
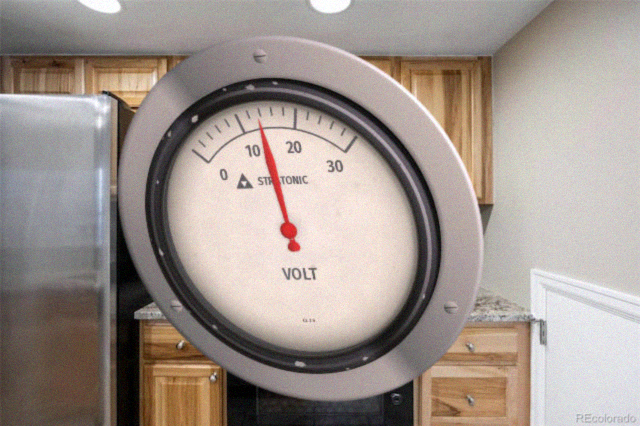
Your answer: 14; V
